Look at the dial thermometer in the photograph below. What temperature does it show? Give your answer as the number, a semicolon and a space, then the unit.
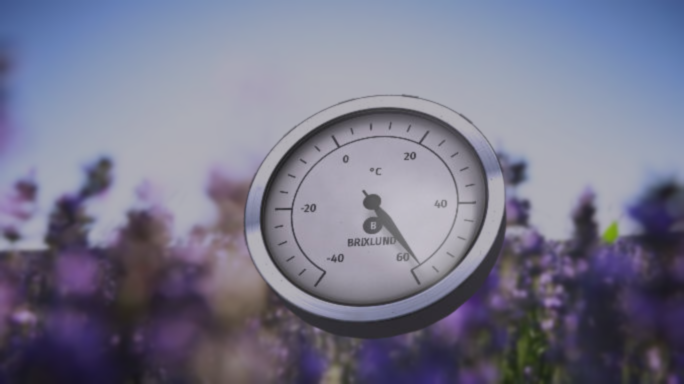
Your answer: 58; °C
